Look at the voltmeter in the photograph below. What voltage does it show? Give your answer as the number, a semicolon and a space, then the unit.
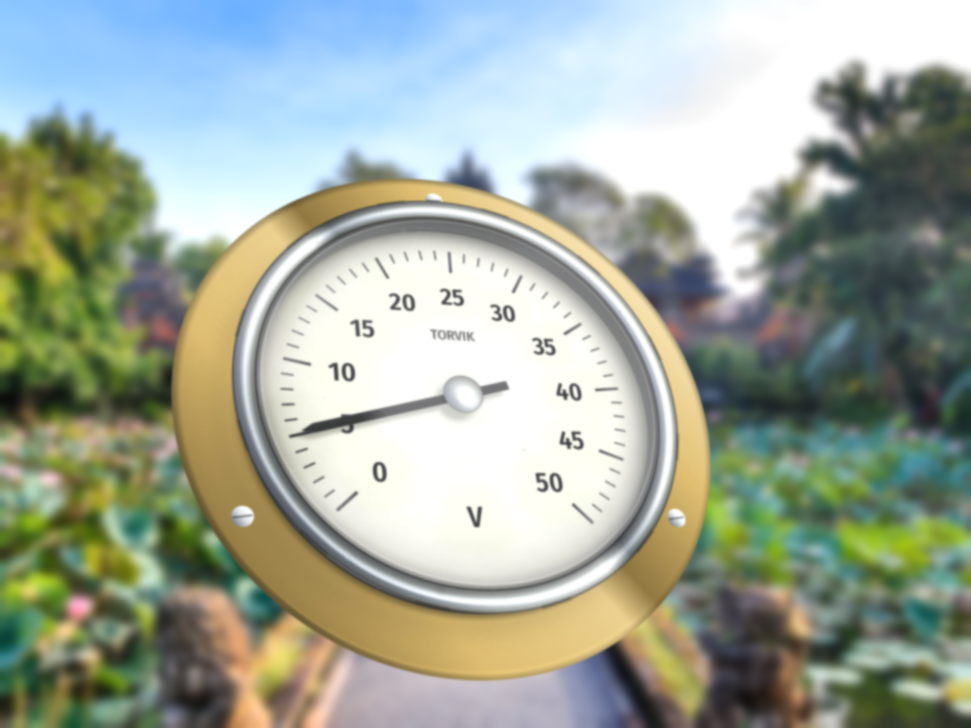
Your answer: 5; V
